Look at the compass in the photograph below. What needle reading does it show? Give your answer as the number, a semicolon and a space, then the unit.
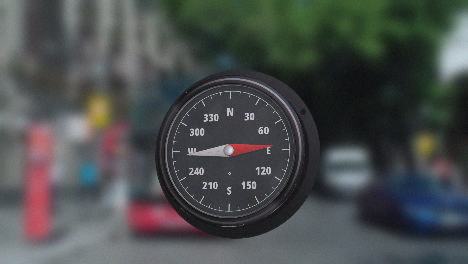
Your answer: 85; °
